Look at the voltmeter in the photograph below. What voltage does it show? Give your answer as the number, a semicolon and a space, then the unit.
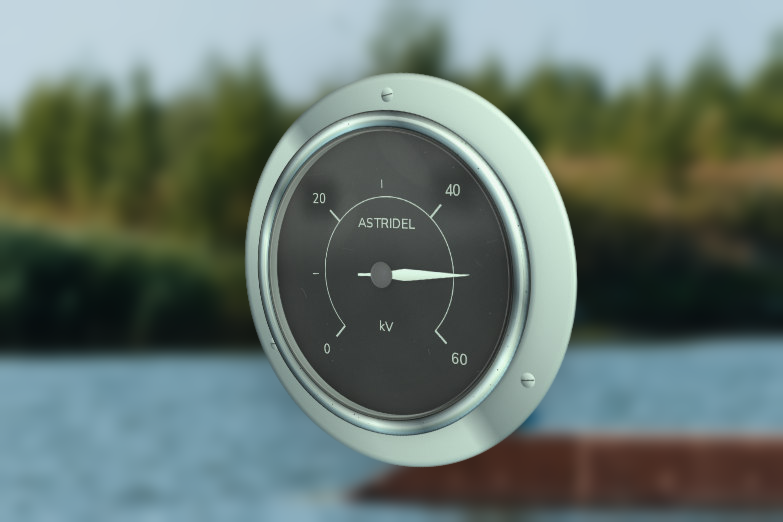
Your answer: 50; kV
